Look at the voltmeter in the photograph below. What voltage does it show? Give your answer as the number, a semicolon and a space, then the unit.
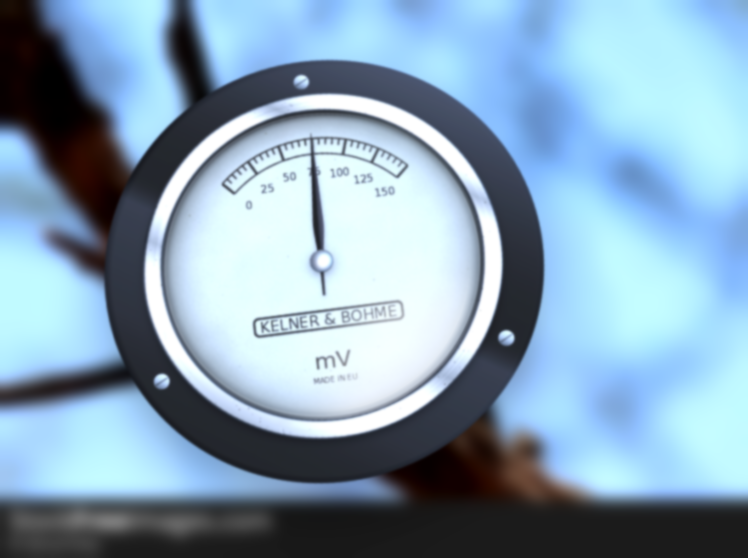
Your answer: 75; mV
